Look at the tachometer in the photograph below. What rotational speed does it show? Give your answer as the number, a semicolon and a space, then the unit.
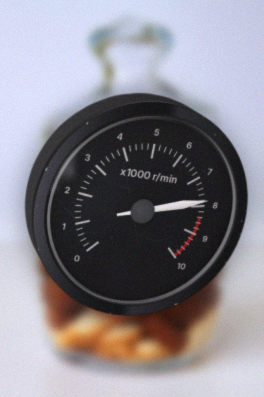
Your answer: 7800; rpm
